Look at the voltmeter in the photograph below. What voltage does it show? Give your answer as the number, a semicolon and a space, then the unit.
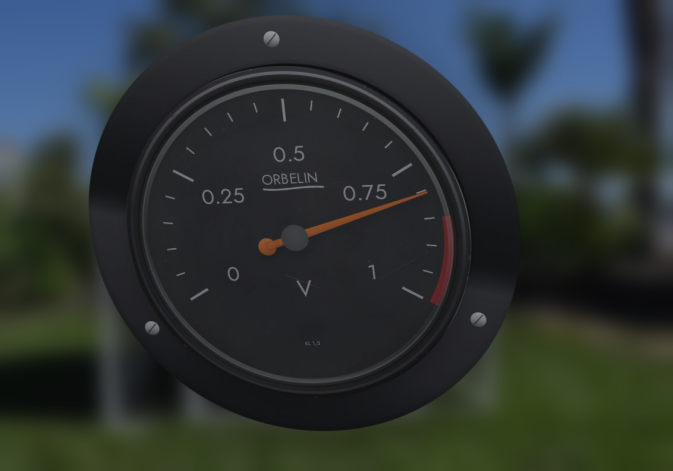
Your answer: 0.8; V
